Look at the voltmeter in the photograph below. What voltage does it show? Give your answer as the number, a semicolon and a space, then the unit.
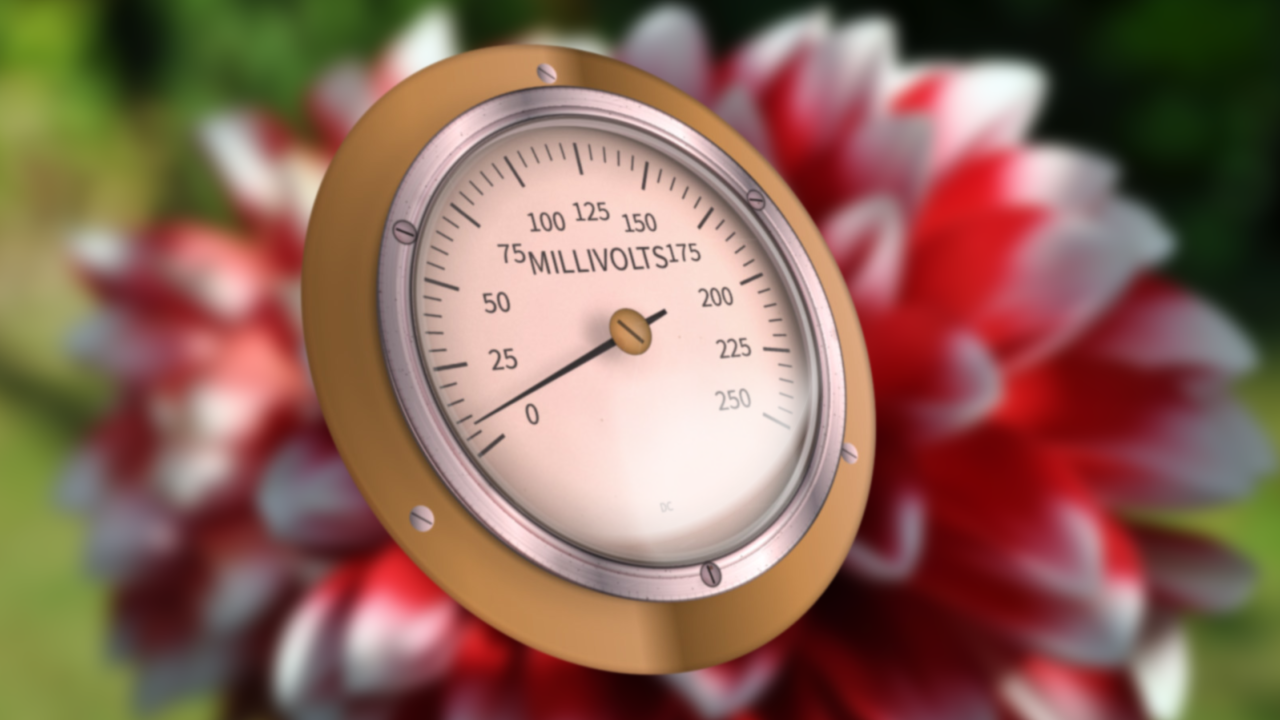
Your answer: 7.5; mV
